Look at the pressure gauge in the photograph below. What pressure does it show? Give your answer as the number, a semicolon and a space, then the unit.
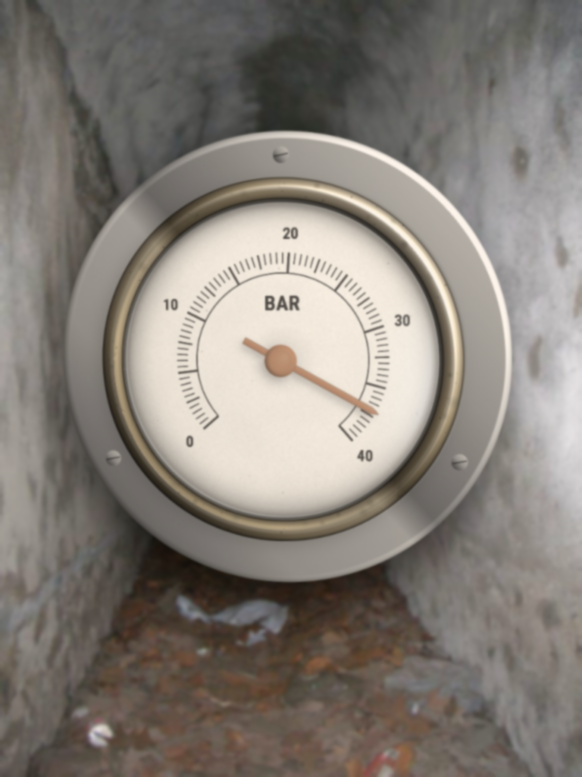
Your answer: 37; bar
